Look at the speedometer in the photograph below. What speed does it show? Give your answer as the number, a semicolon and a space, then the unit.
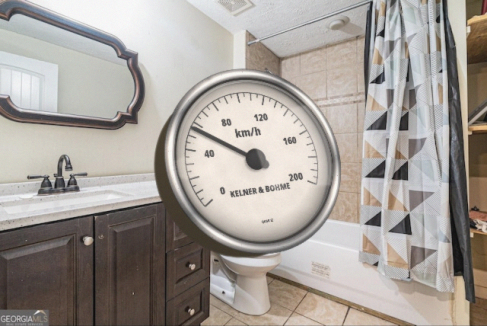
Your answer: 55; km/h
